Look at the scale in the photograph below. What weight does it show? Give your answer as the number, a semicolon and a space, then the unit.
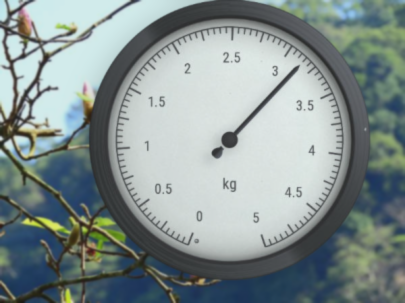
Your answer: 3.15; kg
